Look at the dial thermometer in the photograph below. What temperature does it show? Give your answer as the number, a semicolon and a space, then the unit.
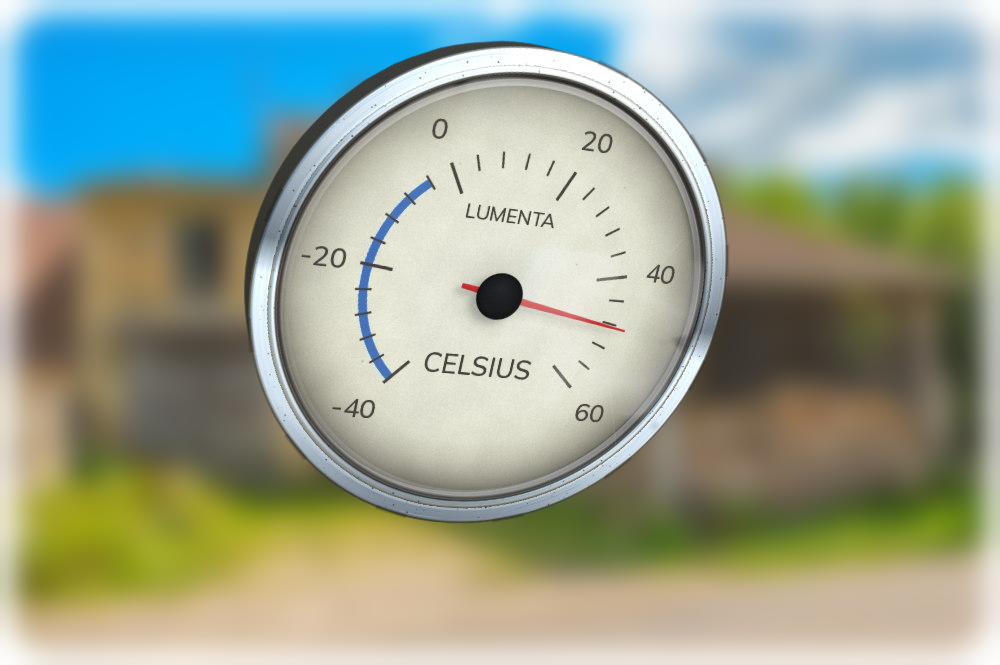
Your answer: 48; °C
